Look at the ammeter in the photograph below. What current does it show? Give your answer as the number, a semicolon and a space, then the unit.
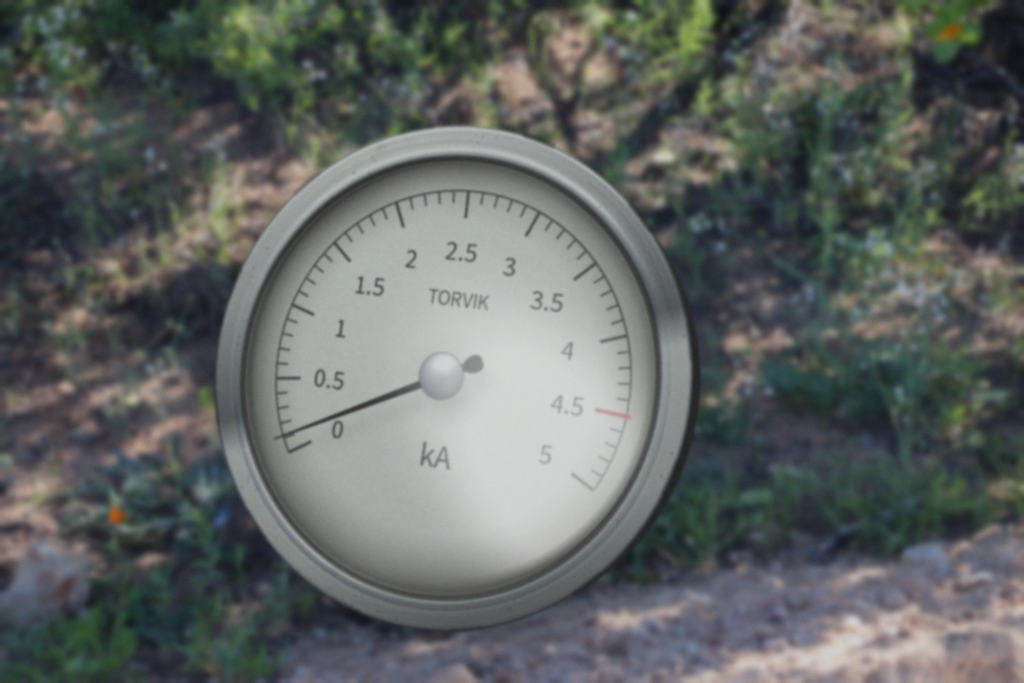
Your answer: 0.1; kA
